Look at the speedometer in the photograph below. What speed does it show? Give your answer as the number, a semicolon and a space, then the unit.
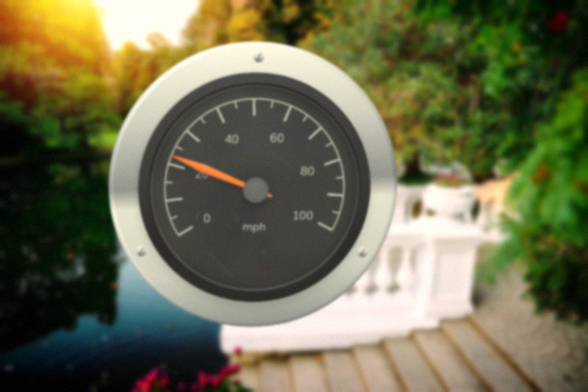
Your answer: 22.5; mph
